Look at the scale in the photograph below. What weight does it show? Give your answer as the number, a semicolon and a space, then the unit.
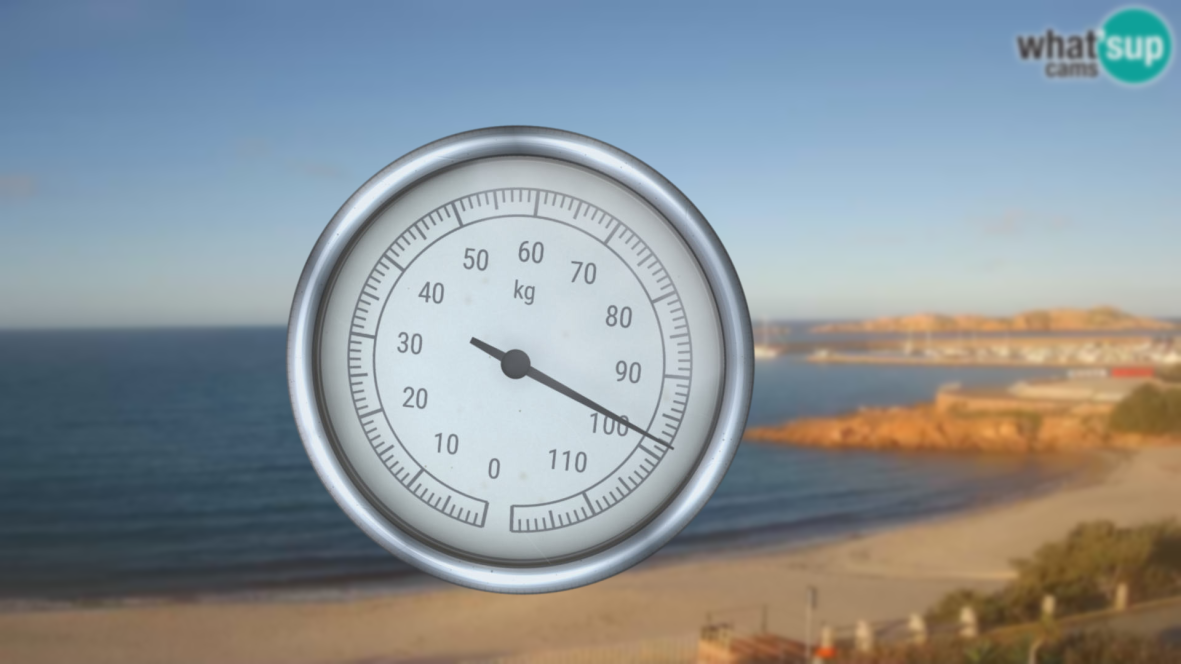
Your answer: 98; kg
